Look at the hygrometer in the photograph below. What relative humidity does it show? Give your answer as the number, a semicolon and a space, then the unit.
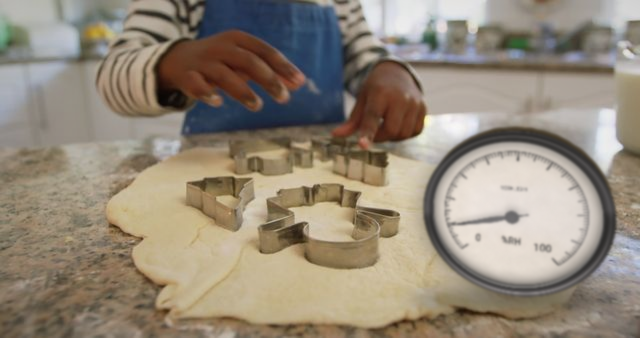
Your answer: 10; %
